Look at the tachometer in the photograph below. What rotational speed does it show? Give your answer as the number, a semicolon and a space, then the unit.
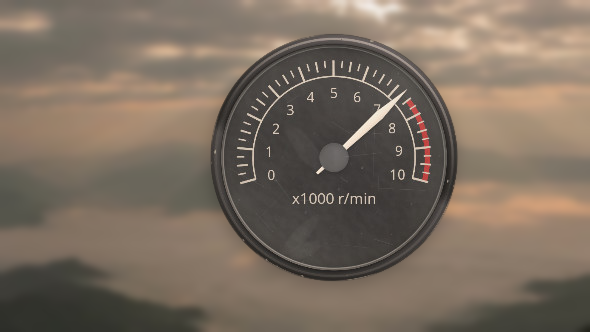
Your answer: 7250; rpm
